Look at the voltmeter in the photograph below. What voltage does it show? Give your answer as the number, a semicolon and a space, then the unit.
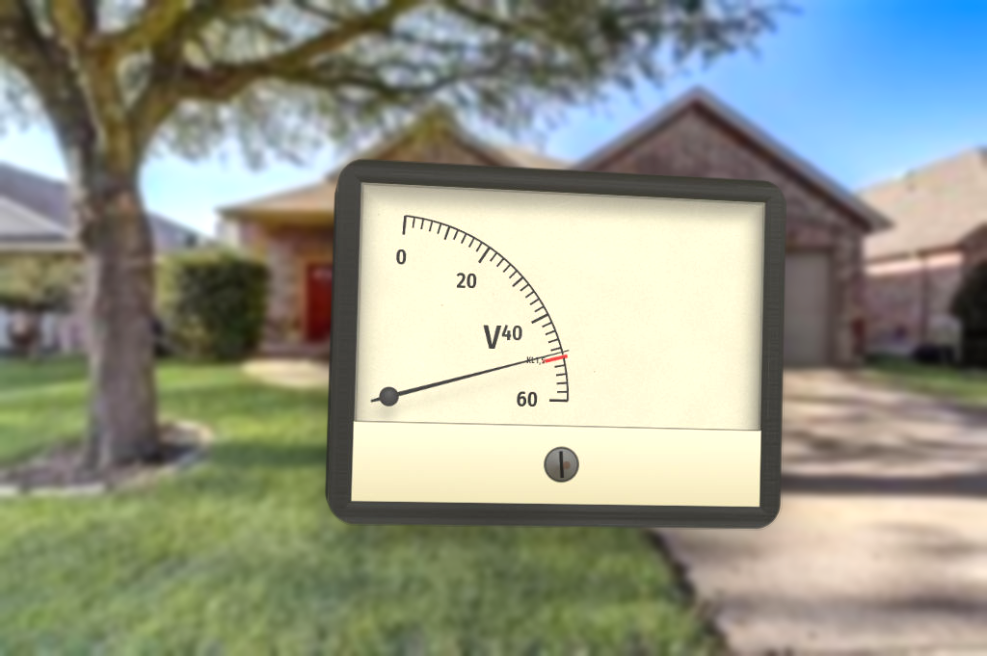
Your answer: 49; V
